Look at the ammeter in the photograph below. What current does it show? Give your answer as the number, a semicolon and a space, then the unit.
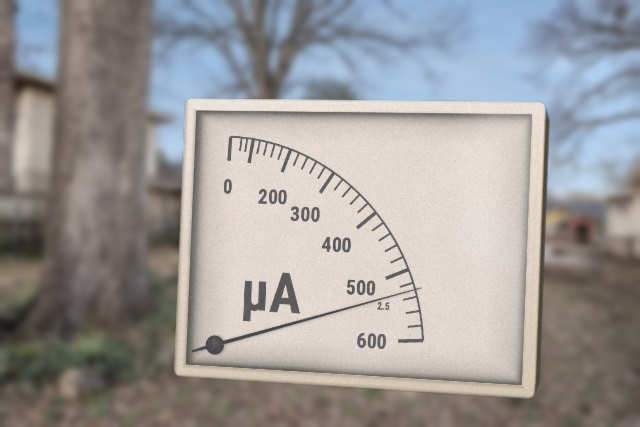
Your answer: 530; µA
